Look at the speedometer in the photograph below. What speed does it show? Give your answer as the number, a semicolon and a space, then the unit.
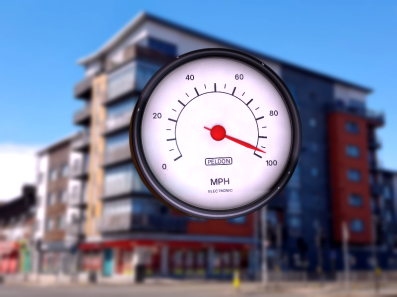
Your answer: 97.5; mph
